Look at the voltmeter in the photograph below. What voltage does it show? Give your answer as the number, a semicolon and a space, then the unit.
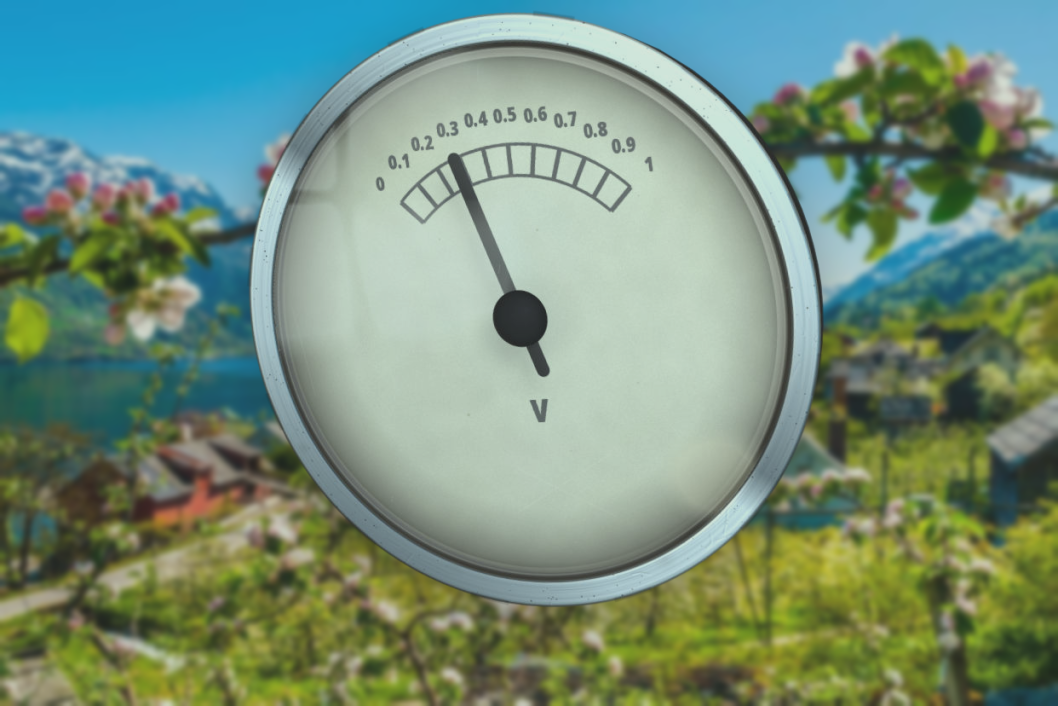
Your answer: 0.3; V
